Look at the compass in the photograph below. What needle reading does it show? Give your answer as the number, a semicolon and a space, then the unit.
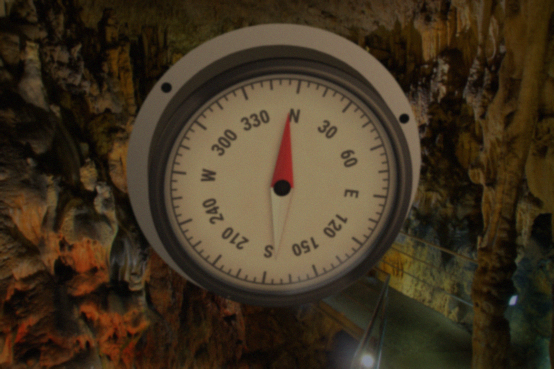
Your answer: 355; °
